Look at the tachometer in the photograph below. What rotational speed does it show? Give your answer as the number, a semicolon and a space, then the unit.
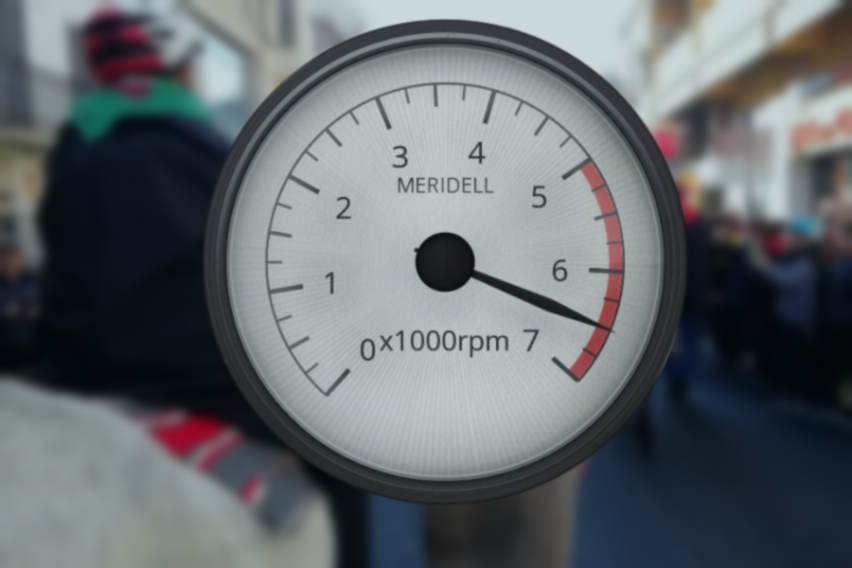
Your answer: 6500; rpm
